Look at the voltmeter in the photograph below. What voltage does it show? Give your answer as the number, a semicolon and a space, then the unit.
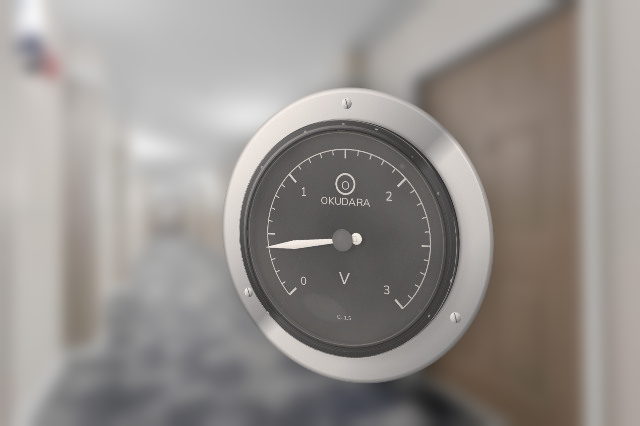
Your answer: 0.4; V
